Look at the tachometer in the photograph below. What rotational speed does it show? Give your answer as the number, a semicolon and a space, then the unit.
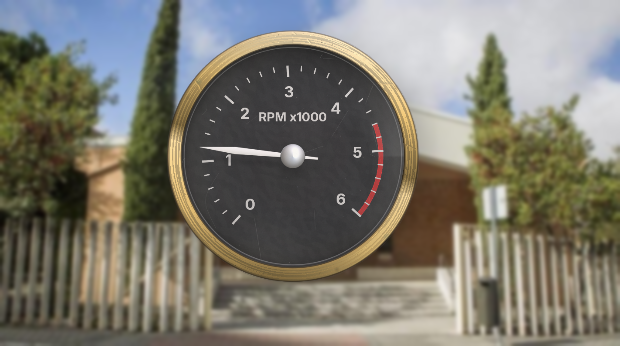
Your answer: 1200; rpm
